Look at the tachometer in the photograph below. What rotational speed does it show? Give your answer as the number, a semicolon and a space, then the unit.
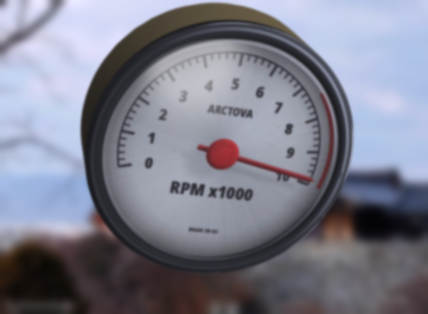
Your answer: 9800; rpm
